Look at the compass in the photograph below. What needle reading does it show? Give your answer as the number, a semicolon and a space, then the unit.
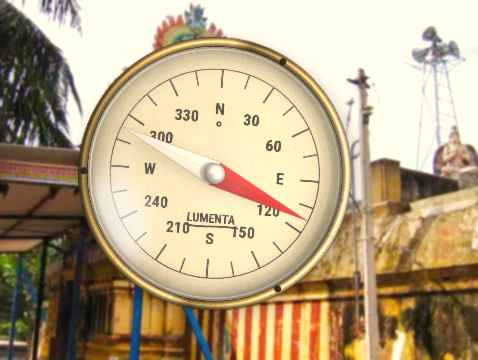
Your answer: 112.5; °
